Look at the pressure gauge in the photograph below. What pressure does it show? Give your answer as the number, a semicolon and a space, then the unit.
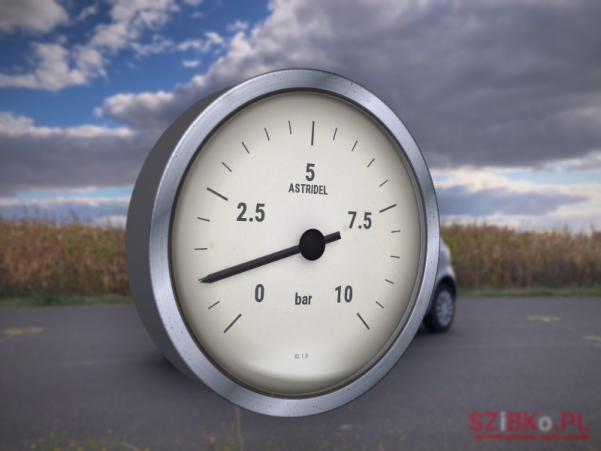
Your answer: 1; bar
